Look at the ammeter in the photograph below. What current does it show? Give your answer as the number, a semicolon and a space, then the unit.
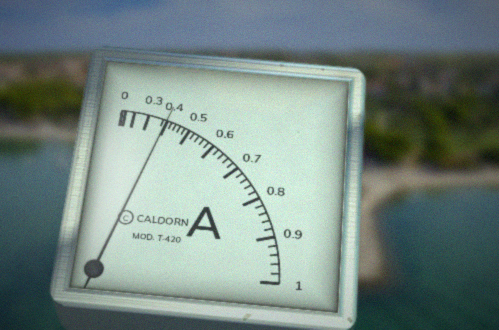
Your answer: 0.4; A
